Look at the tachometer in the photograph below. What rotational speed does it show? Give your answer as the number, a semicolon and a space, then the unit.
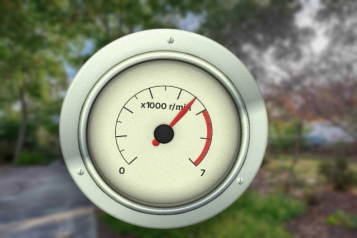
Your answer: 4500; rpm
